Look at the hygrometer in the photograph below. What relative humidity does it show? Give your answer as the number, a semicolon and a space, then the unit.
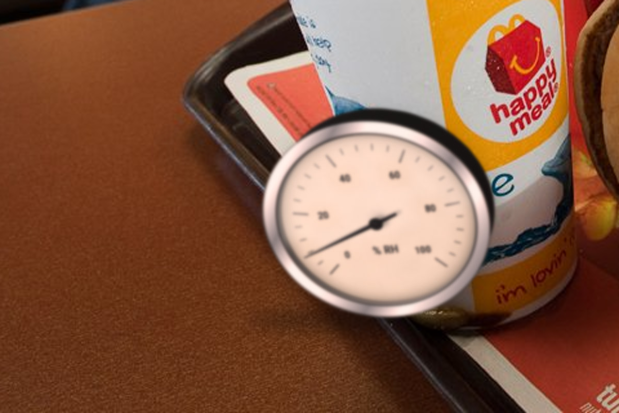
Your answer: 8; %
